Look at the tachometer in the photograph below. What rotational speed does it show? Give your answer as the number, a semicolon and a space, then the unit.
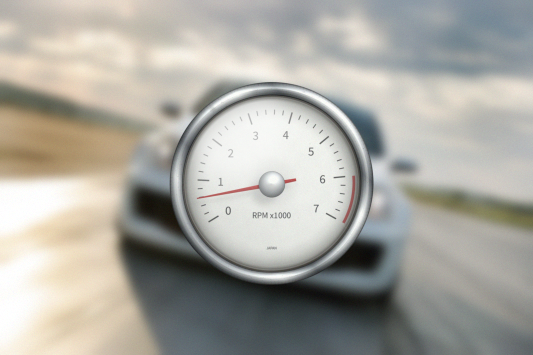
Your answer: 600; rpm
